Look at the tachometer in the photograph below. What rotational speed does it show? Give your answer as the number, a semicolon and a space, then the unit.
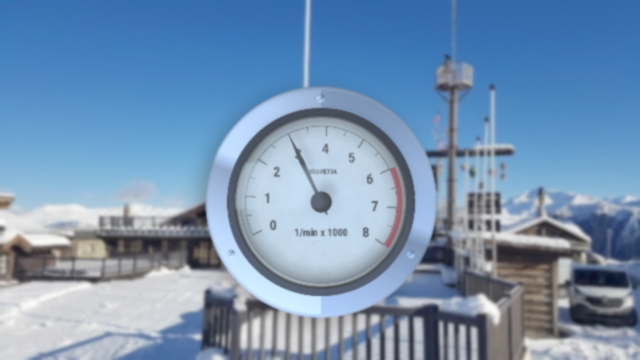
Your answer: 3000; rpm
